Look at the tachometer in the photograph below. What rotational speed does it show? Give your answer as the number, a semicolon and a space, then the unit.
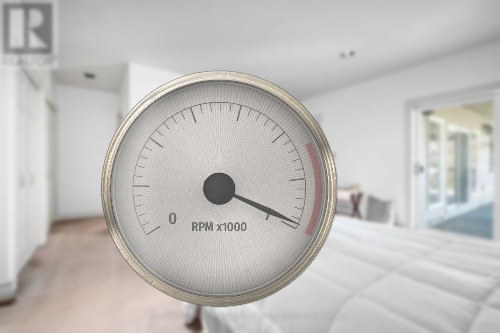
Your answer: 6900; rpm
